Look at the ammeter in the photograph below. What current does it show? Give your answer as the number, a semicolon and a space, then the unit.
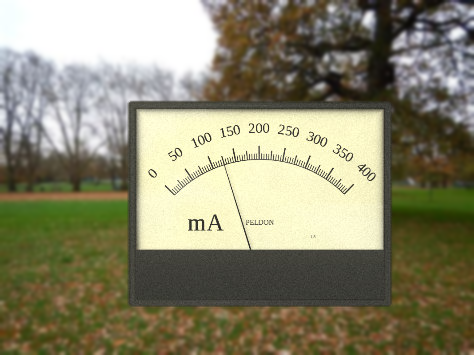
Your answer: 125; mA
